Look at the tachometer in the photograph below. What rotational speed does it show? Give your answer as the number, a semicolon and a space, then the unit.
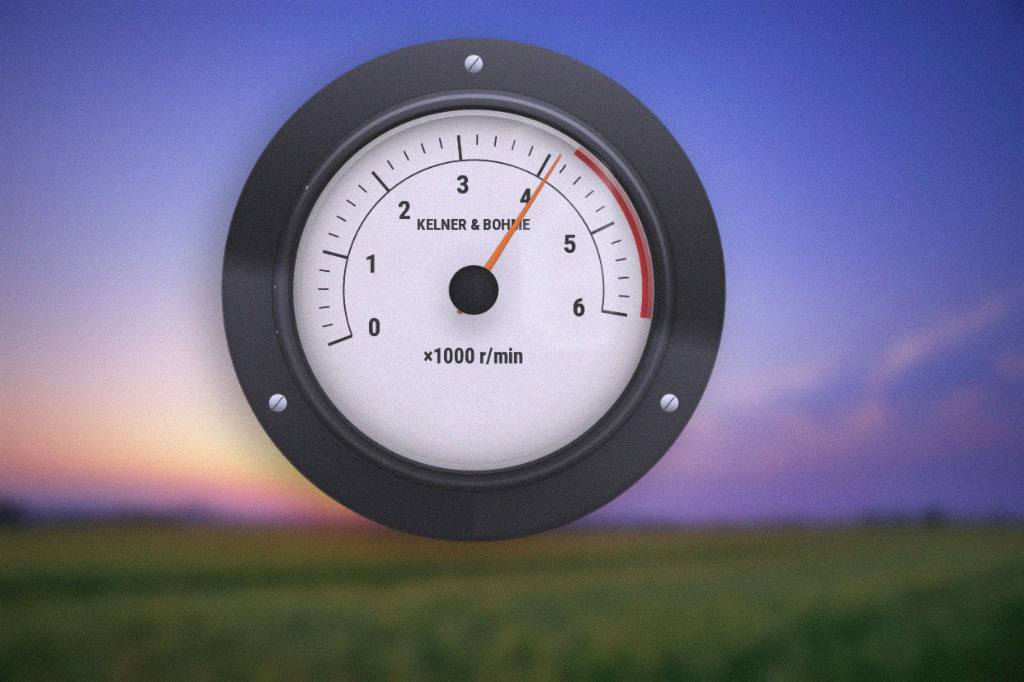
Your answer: 4100; rpm
